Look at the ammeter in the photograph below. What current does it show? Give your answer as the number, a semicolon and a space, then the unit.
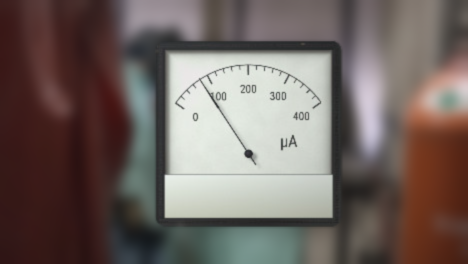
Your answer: 80; µA
